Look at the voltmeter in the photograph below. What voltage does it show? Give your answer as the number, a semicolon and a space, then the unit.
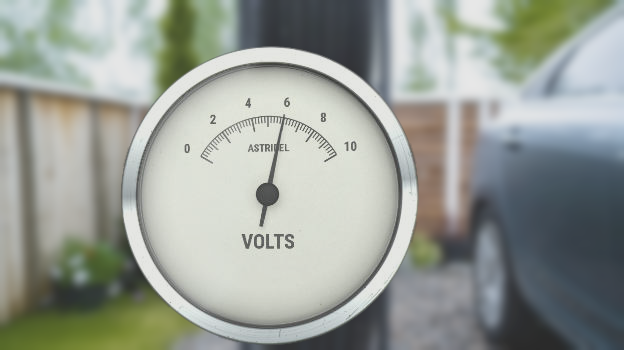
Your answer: 6; V
